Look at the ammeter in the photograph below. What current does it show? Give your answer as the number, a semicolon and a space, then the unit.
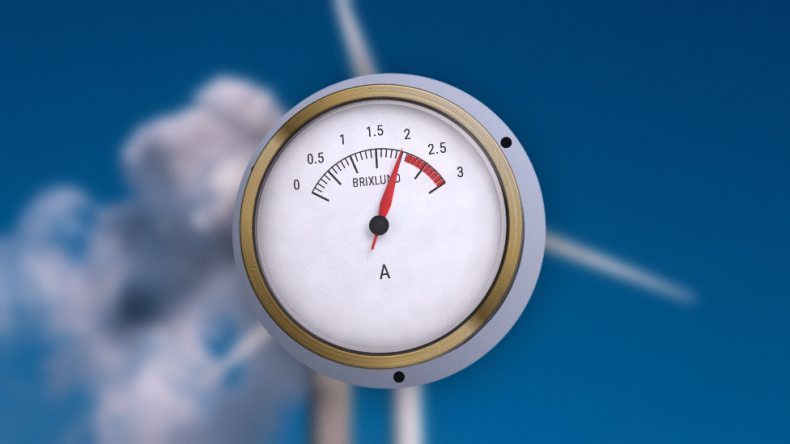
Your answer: 2; A
